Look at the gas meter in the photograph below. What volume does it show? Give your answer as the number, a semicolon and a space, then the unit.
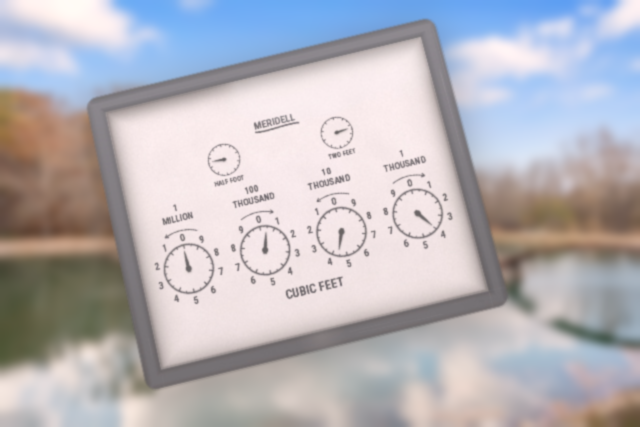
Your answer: 4400; ft³
